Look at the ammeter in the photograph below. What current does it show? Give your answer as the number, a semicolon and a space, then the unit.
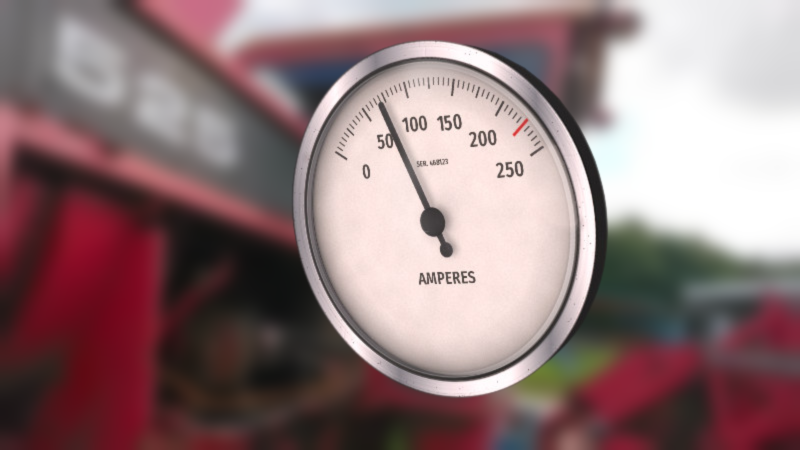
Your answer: 75; A
